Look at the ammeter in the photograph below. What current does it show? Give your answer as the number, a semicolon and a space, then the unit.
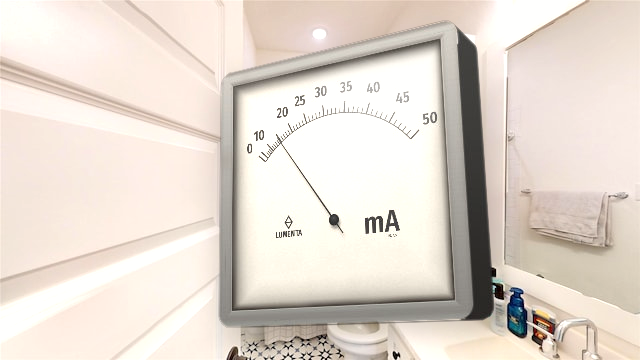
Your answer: 15; mA
